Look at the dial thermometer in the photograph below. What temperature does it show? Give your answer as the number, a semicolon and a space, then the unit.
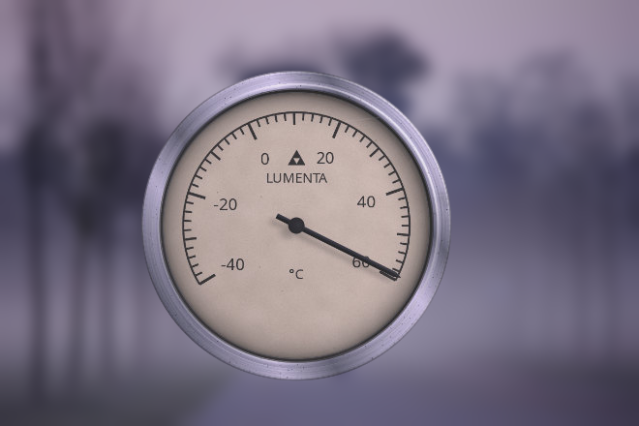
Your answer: 59; °C
